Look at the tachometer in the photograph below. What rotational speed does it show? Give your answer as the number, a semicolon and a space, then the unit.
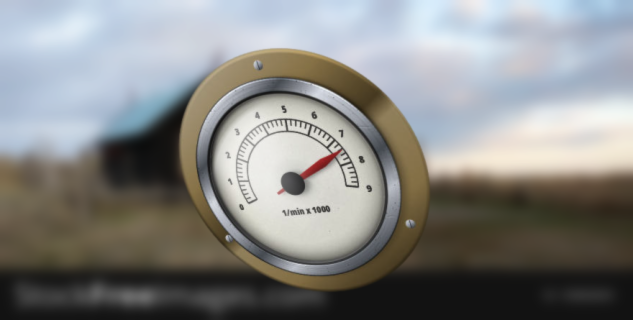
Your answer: 7400; rpm
